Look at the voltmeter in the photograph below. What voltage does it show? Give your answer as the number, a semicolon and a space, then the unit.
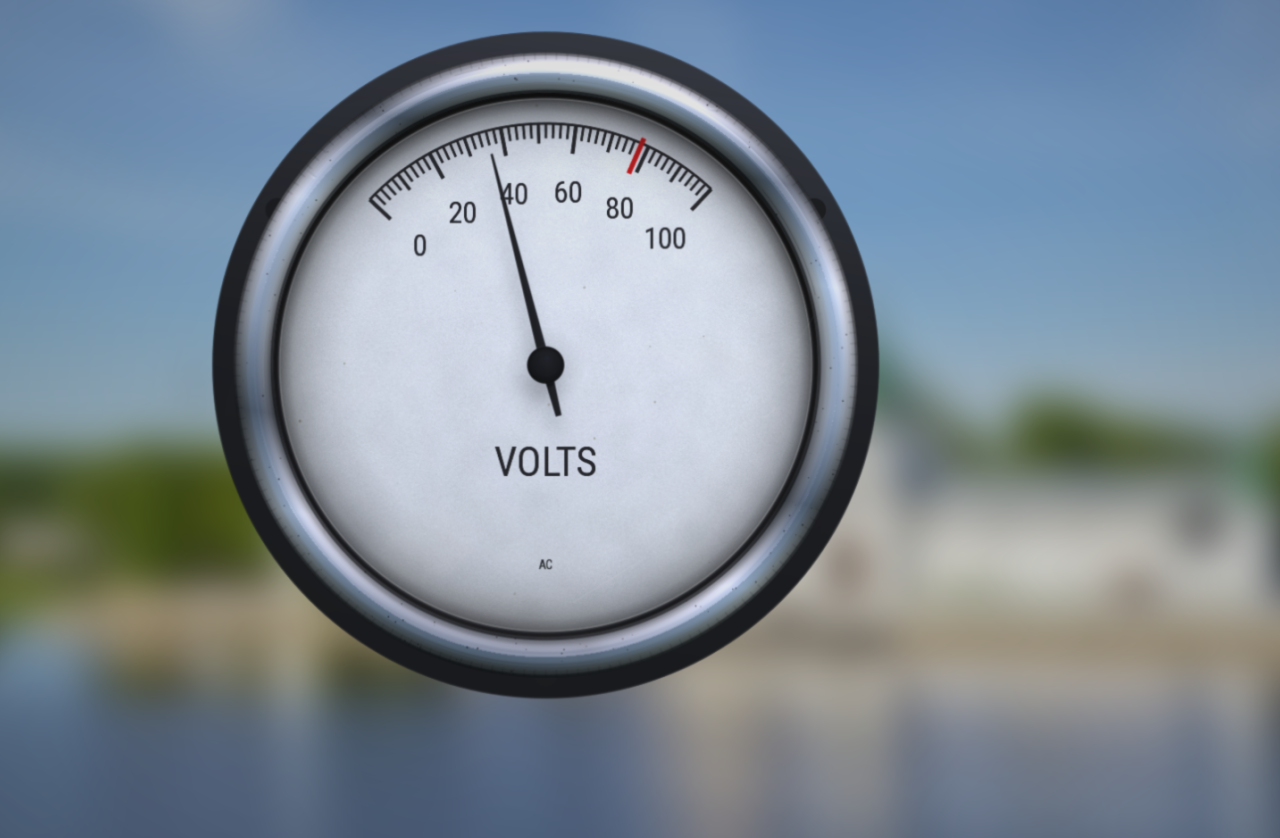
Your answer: 36; V
